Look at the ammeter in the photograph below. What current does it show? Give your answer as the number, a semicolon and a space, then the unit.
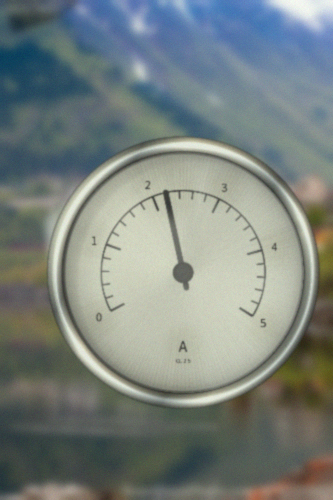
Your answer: 2.2; A
